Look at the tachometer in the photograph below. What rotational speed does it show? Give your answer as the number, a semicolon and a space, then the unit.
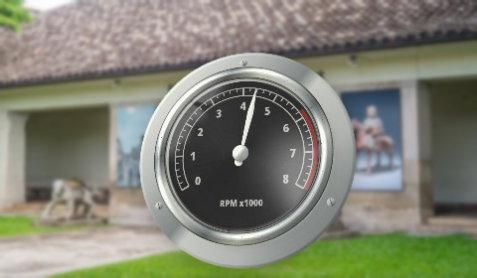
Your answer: 4400; rpm
